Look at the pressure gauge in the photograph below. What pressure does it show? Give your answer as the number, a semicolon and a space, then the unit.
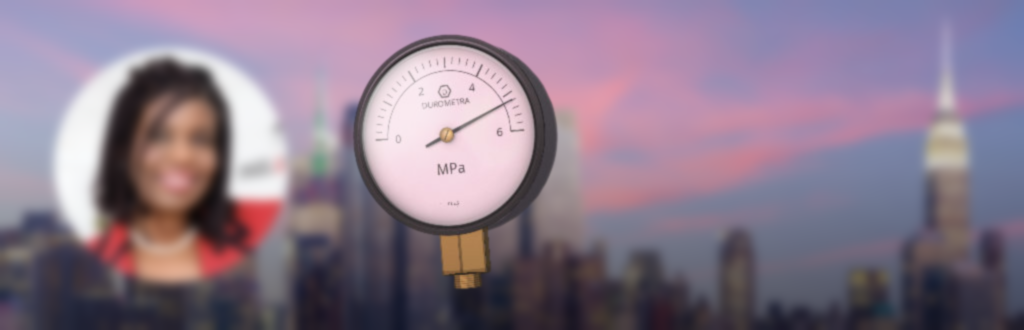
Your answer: 5.2; MPa
